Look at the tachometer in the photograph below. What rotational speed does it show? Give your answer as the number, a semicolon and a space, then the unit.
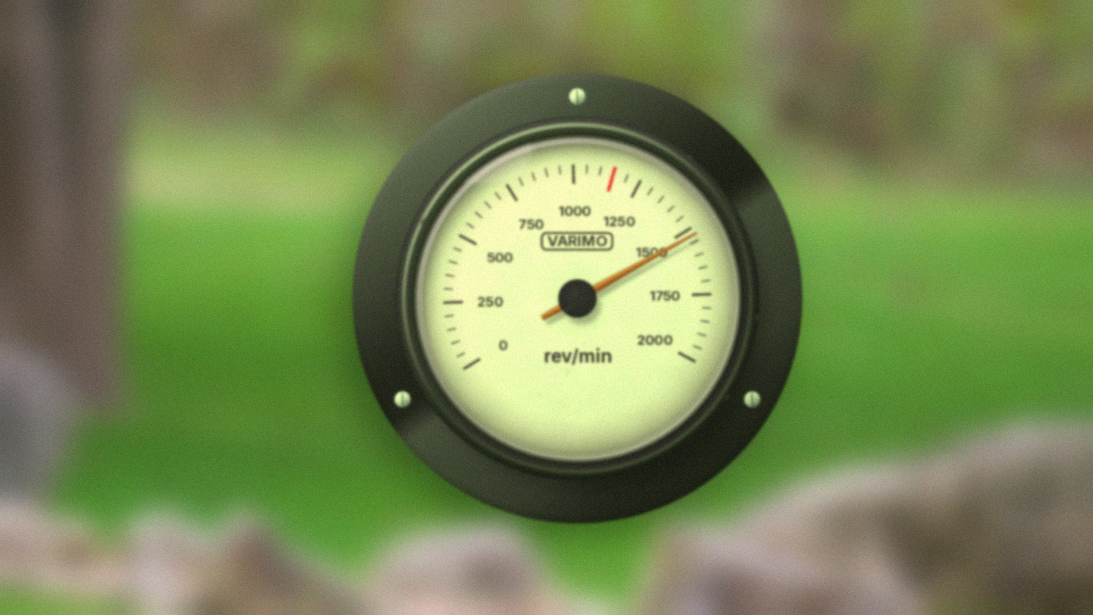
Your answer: 1525; rpm
